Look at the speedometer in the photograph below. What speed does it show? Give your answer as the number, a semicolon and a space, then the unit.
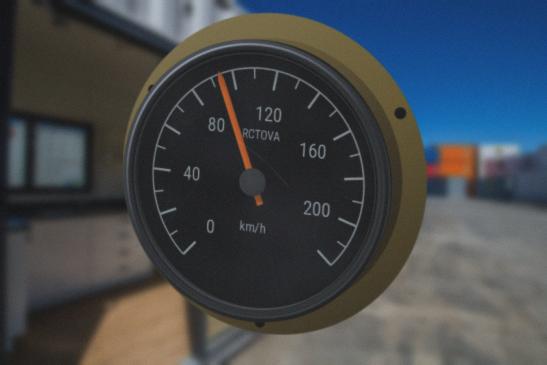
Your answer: 95; km/h
